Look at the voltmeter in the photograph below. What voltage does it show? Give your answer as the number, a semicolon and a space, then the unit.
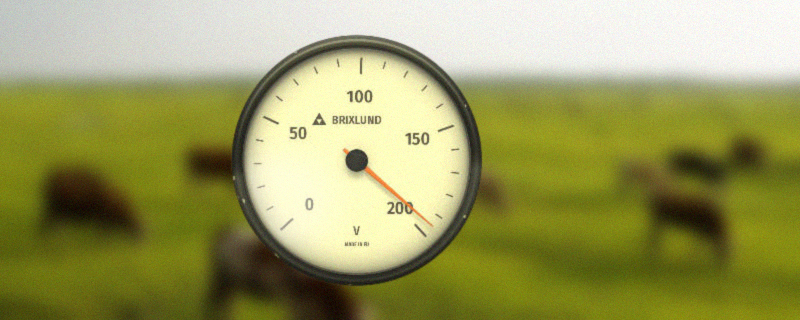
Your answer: 195; V
